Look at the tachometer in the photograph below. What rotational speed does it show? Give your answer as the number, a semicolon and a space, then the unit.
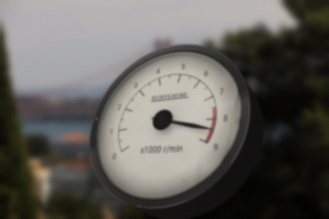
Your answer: 8500; rpm
